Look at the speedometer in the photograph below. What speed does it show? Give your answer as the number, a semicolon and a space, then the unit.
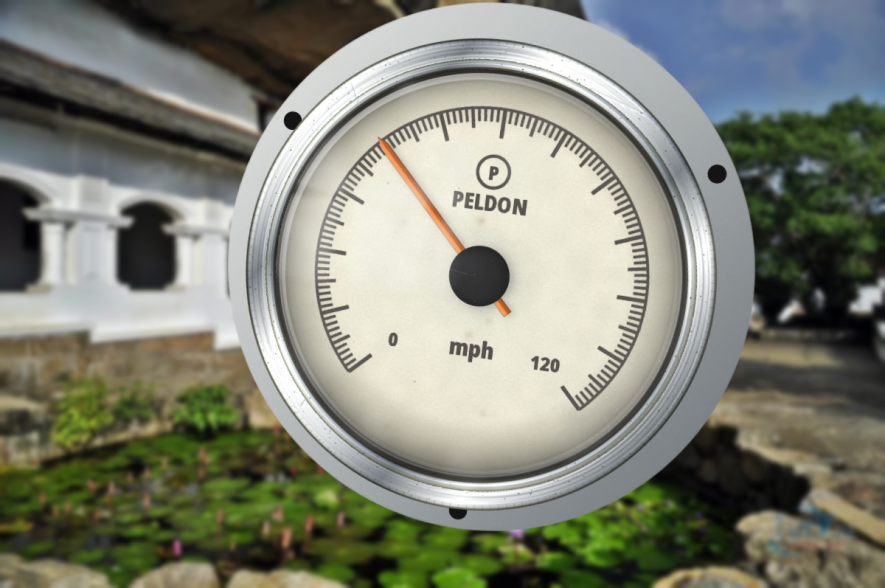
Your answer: 40; mph
